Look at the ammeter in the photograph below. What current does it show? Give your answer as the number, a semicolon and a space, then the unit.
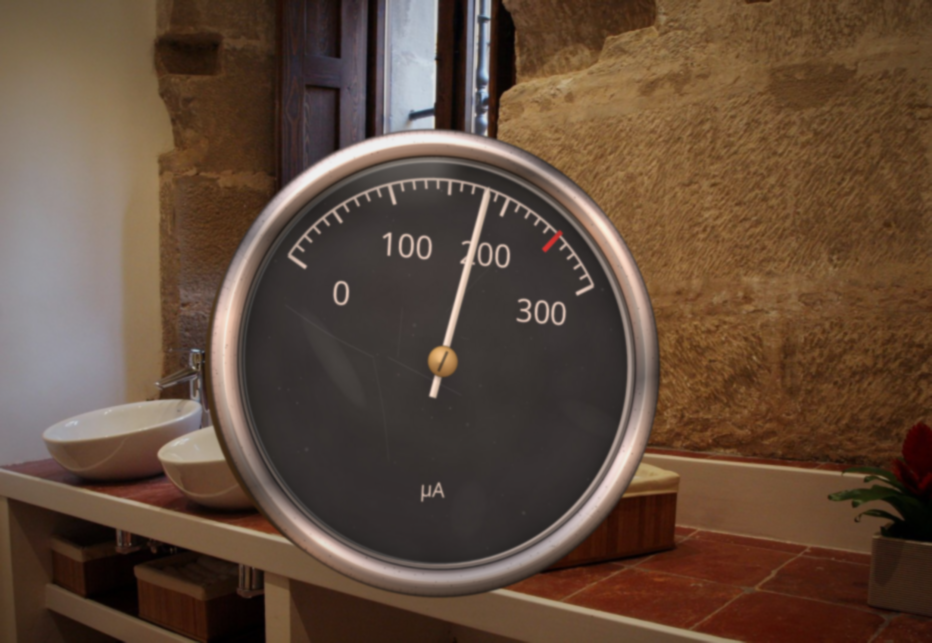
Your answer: 180; µA
